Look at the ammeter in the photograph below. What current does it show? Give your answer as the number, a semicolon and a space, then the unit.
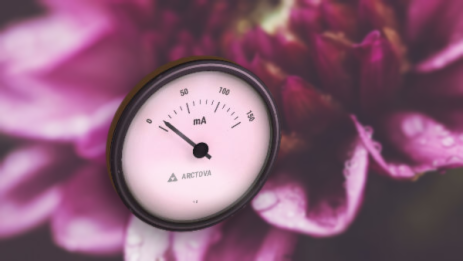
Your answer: 10; mA
